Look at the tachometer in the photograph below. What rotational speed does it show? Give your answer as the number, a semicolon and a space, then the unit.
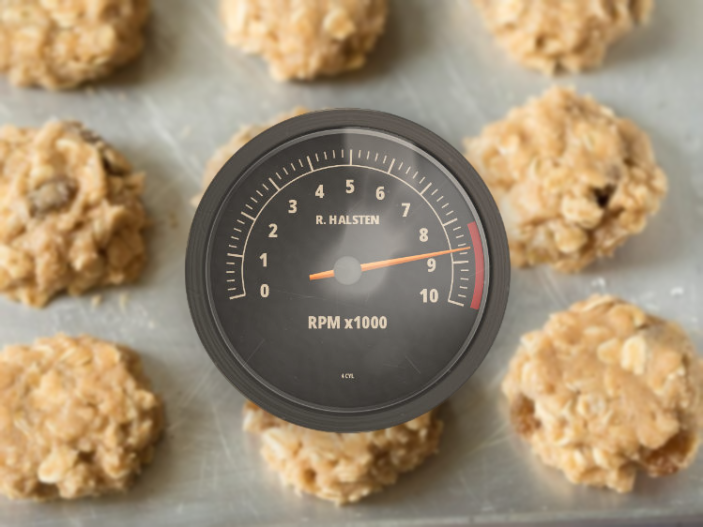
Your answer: 8700; rpm
